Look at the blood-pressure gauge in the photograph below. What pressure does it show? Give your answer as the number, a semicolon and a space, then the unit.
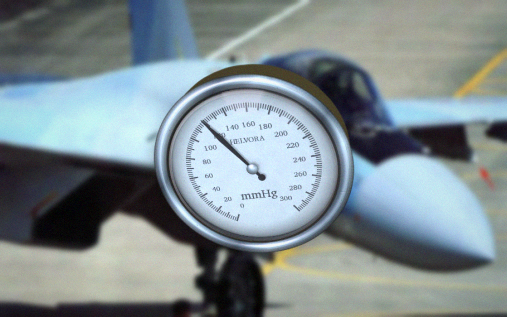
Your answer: 120; mmHg
